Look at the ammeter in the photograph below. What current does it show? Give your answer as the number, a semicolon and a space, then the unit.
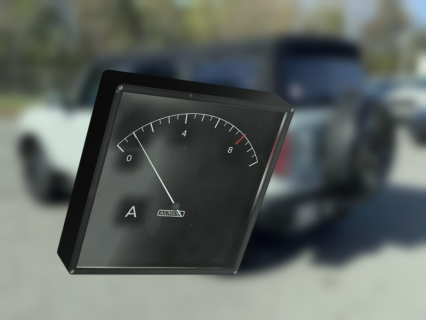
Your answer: 1; A
